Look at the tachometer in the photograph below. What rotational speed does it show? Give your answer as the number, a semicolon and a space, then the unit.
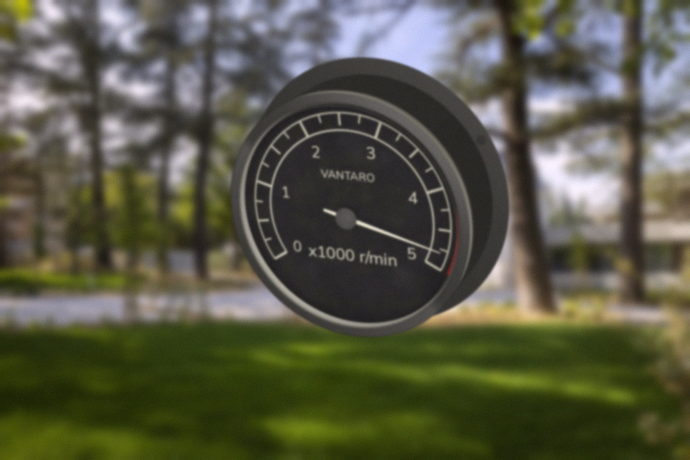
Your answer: 4750; rpm
